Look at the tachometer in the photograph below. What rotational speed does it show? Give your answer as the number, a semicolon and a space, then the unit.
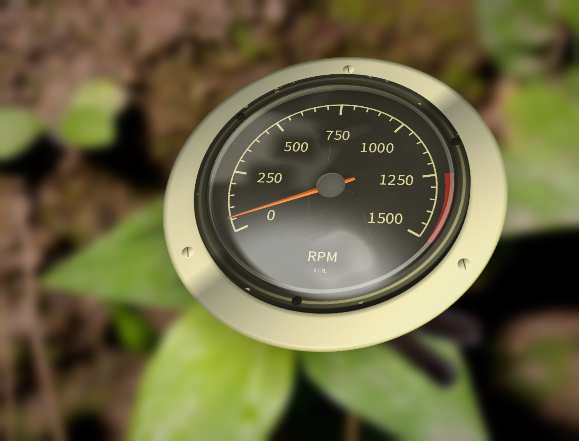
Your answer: 50; rpm
